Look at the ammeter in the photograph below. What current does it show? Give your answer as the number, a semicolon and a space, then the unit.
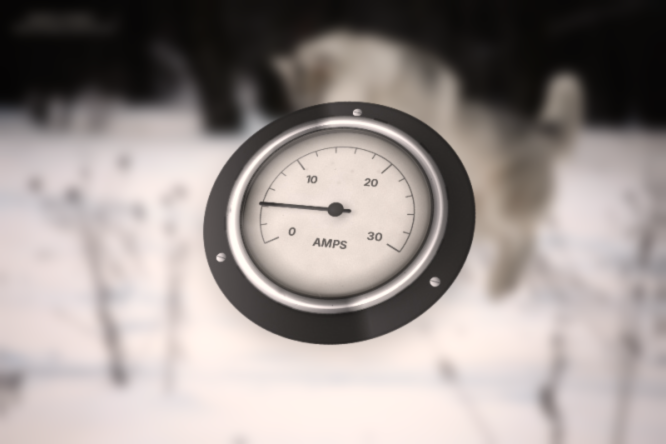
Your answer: 4; A
